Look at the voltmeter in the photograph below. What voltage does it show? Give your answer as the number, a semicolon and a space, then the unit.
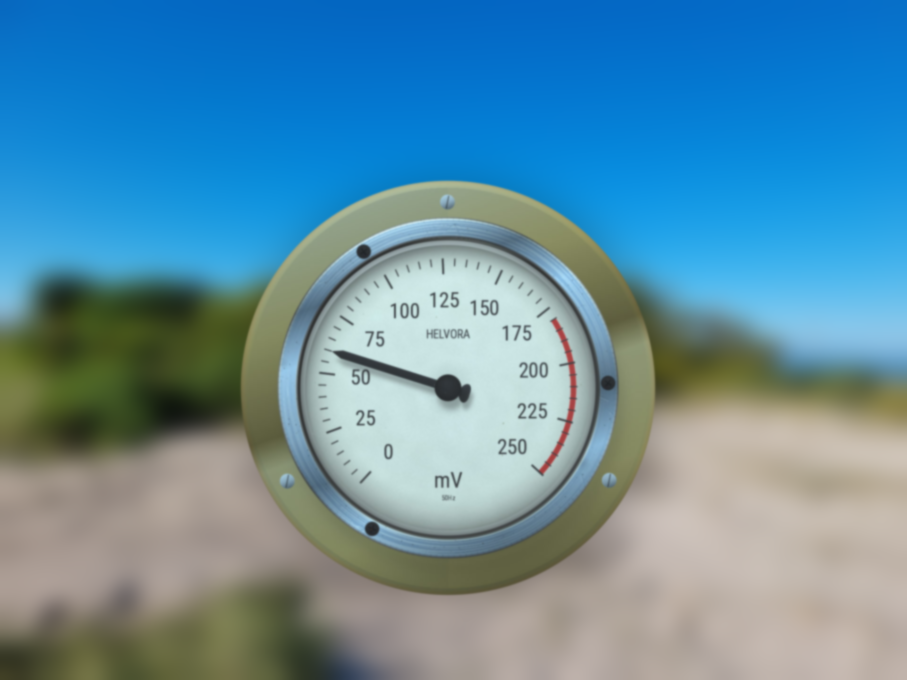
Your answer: 60; mV
